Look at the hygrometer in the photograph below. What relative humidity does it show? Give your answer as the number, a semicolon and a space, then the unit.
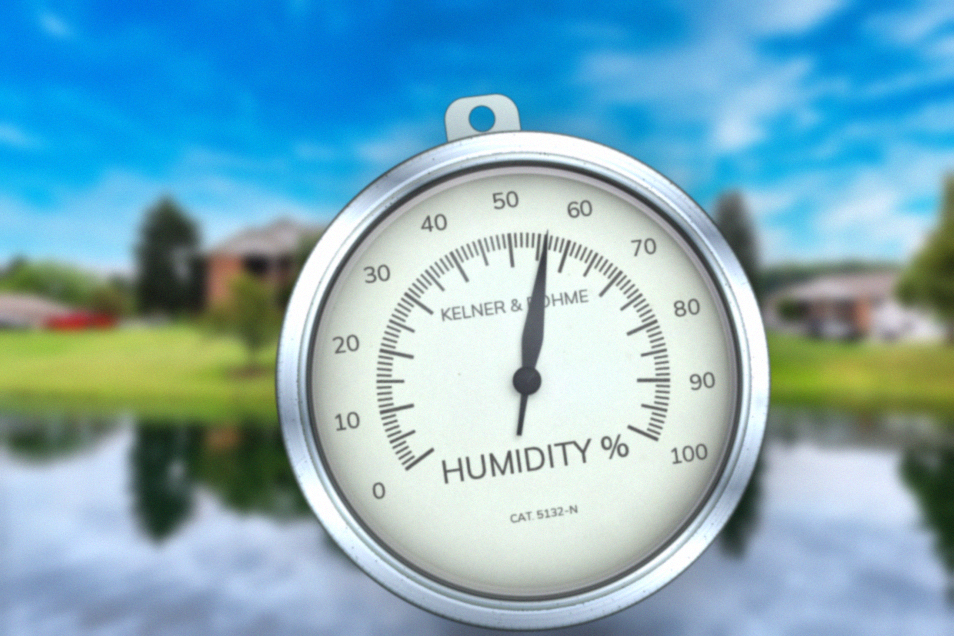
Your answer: 56; %
